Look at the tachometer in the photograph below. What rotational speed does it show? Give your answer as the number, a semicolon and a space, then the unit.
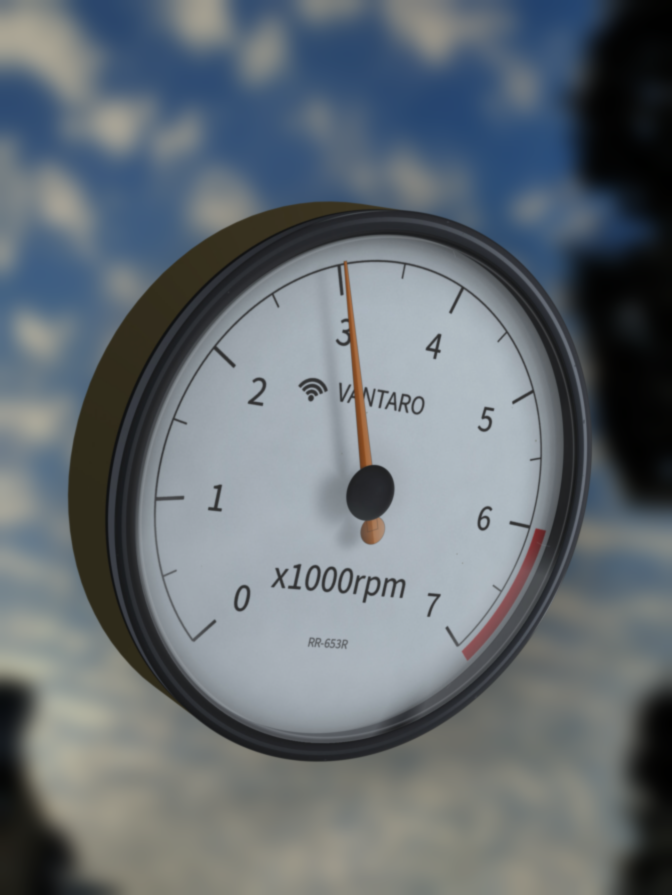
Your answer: 3000; rpm
